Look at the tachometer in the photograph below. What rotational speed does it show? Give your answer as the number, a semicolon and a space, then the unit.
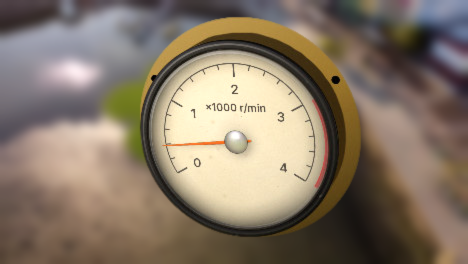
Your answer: 400; rpm
